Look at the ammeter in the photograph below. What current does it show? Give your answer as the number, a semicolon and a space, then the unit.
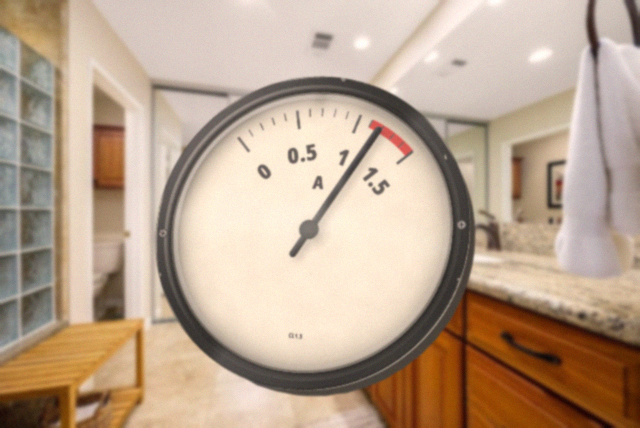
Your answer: 1.2; A
